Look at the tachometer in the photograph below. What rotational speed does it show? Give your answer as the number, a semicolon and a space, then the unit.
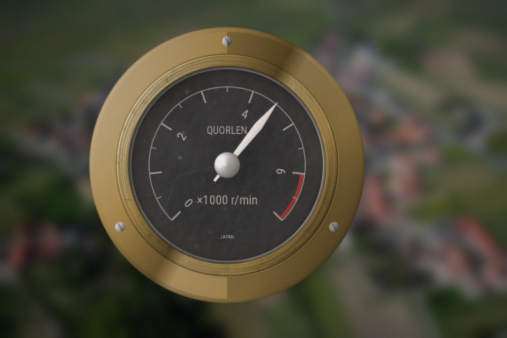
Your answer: 4500; rpm
